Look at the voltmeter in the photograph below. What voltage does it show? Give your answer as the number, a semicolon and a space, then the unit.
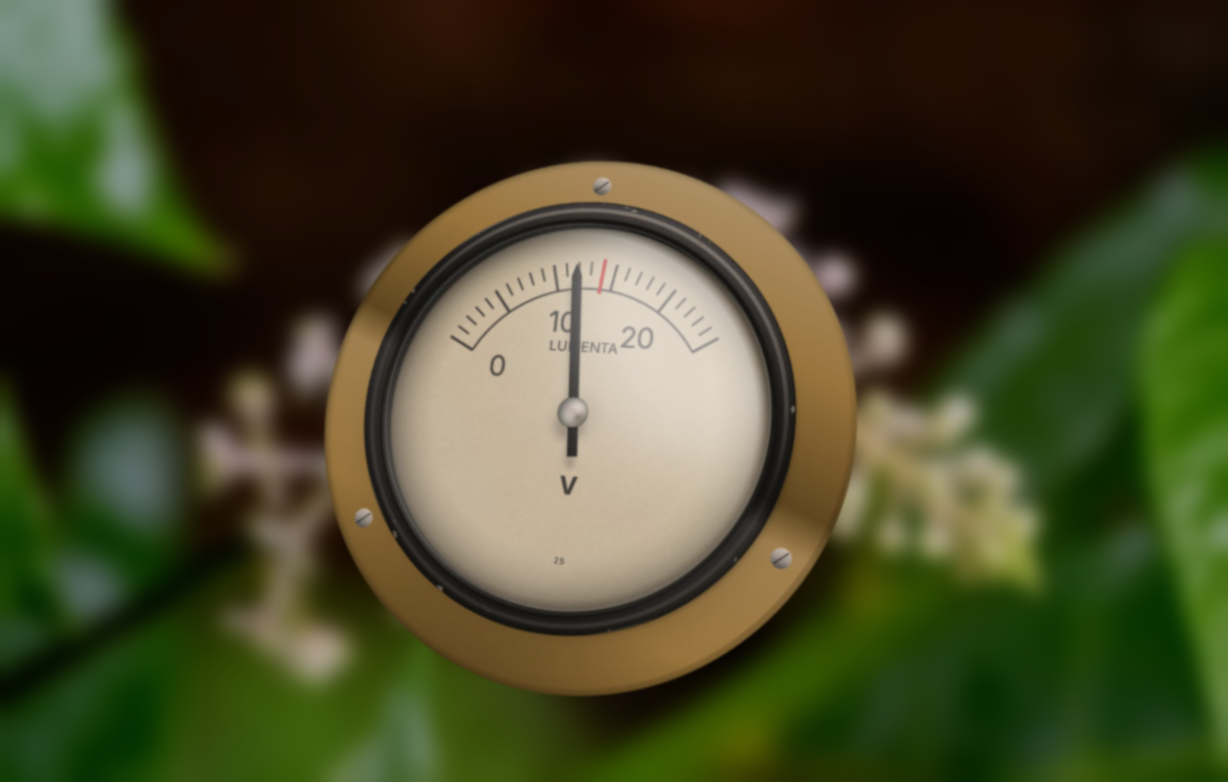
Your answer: 12; V
